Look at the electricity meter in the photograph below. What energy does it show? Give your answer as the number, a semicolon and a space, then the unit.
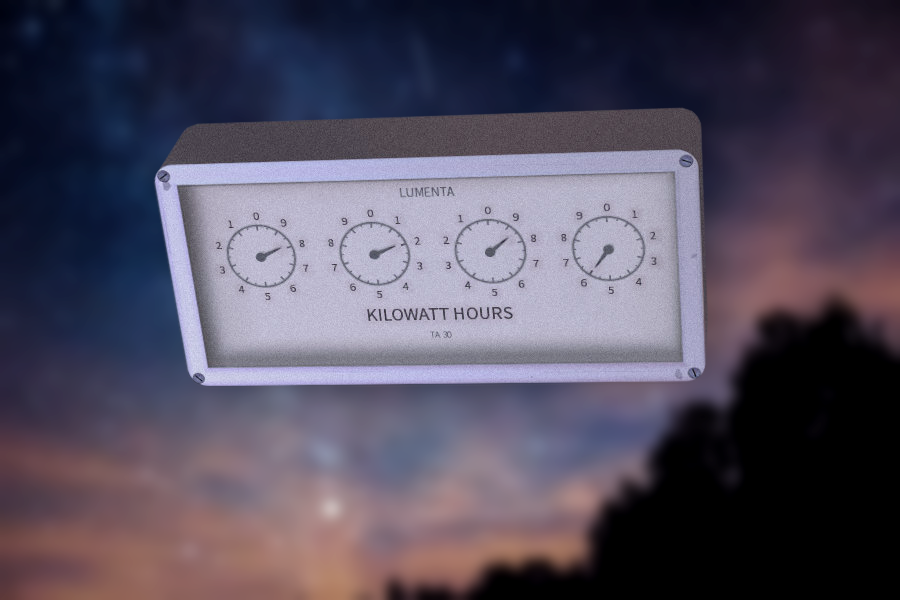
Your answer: 8186; kWh
